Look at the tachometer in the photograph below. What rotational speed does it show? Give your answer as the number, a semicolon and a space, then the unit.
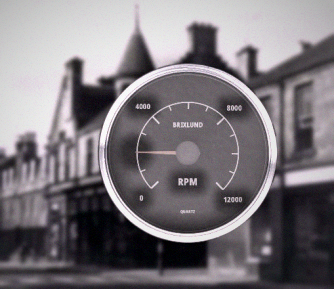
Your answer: 2000; rpm
